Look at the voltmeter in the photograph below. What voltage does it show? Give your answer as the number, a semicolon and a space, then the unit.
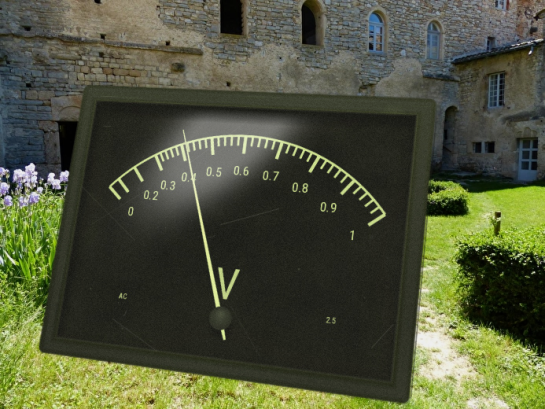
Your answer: 0.42; V
